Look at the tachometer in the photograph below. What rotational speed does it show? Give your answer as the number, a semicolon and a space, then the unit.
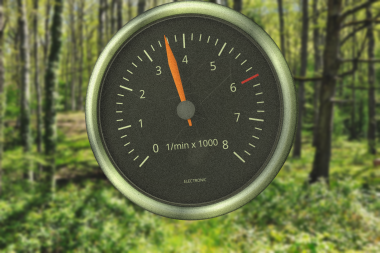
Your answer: 3600; rpm
